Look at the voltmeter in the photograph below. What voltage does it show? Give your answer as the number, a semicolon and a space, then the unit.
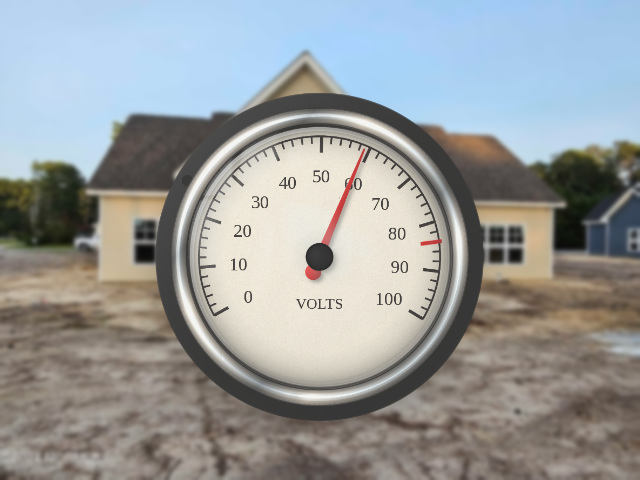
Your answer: 59; V
